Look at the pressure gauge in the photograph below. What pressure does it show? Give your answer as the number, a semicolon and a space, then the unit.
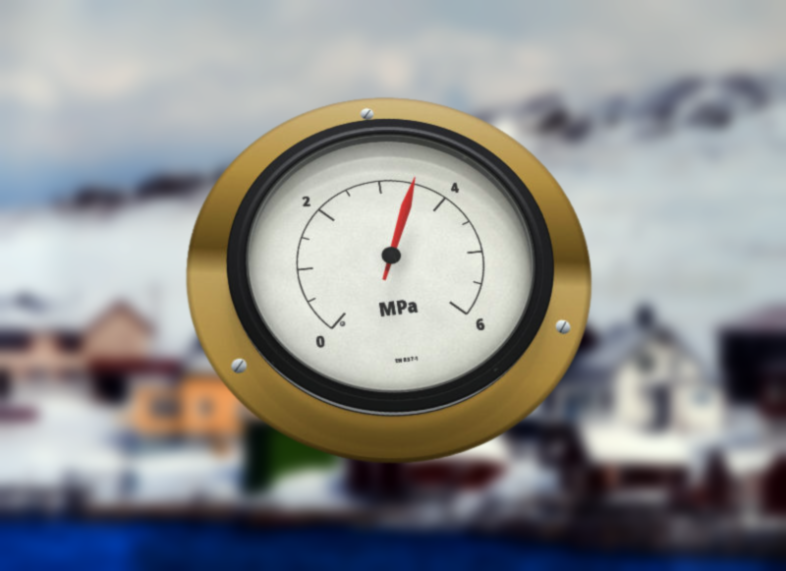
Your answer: 3.5; MPa
